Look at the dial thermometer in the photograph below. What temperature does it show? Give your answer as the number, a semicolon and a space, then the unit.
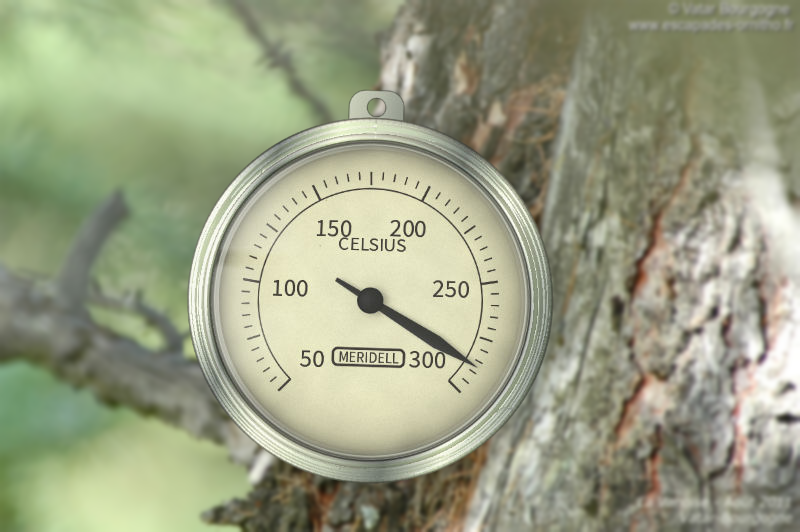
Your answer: 287.5; °C
